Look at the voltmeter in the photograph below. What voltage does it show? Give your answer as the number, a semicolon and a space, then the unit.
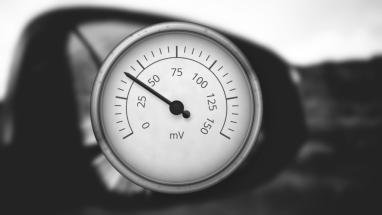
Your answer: 40; mV
